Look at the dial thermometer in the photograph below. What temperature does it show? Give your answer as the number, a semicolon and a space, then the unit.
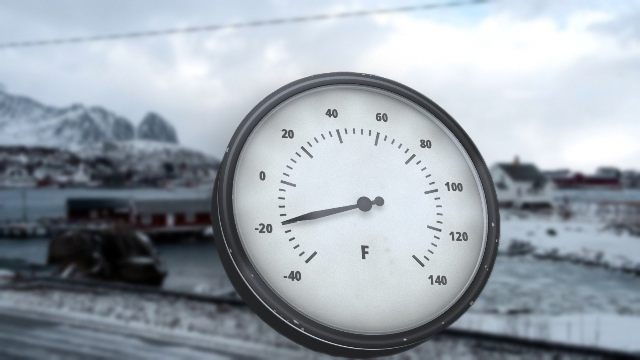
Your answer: -20; °F
